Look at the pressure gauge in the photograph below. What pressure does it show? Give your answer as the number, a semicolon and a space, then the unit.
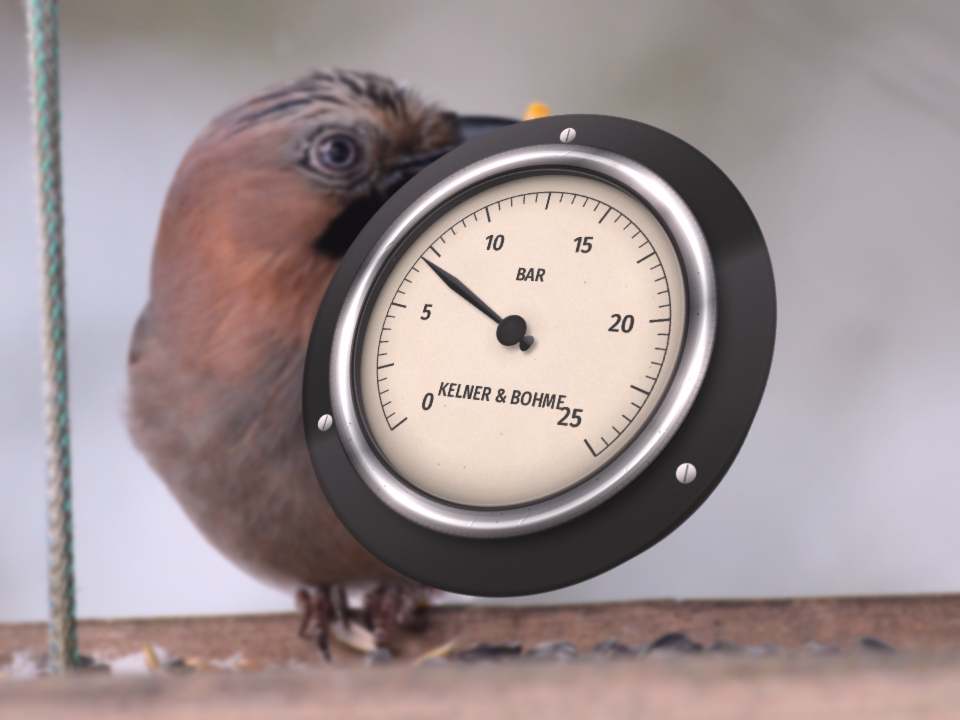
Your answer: 7; bar
